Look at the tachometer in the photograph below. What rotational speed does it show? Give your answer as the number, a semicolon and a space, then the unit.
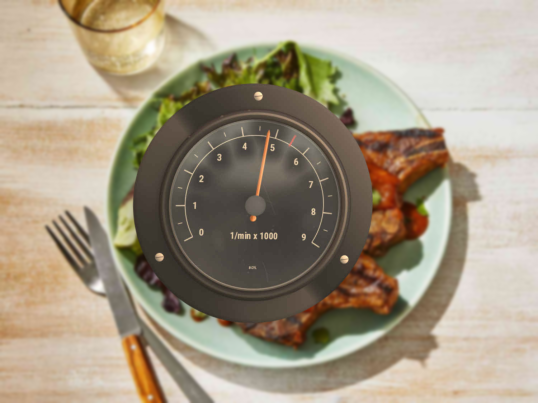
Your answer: 4750; rpm
